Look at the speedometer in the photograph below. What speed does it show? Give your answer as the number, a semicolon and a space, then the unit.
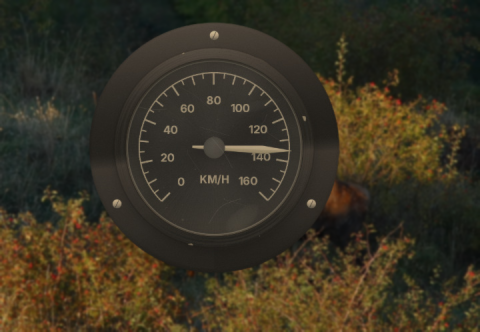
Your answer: 135; km/h
